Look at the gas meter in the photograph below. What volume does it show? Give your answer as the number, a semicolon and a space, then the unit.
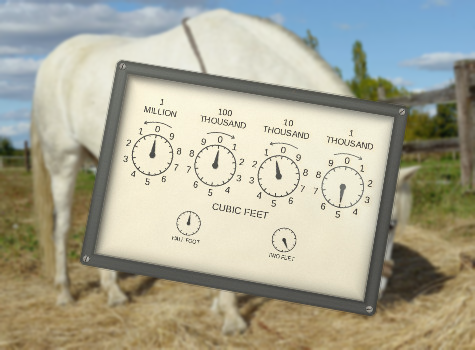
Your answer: 500; ft³
